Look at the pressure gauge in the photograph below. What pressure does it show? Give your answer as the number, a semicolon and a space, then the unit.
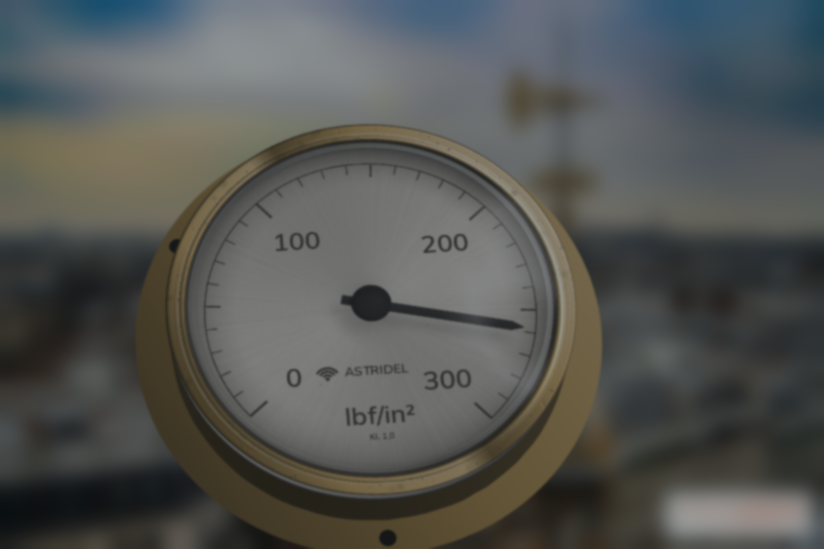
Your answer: 260; psi
